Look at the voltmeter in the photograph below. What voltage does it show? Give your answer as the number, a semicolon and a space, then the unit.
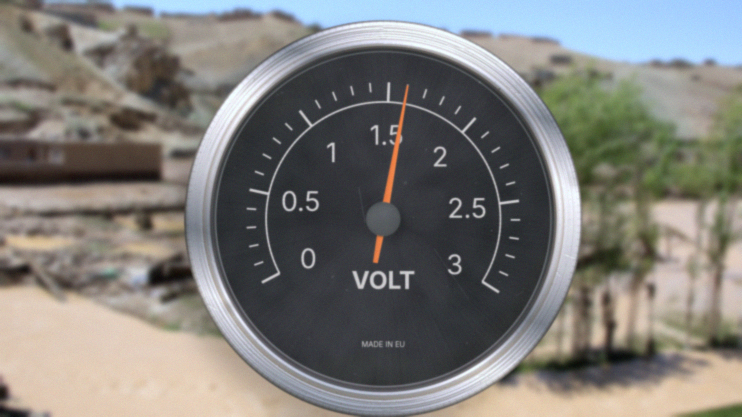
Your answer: 1.6; V
